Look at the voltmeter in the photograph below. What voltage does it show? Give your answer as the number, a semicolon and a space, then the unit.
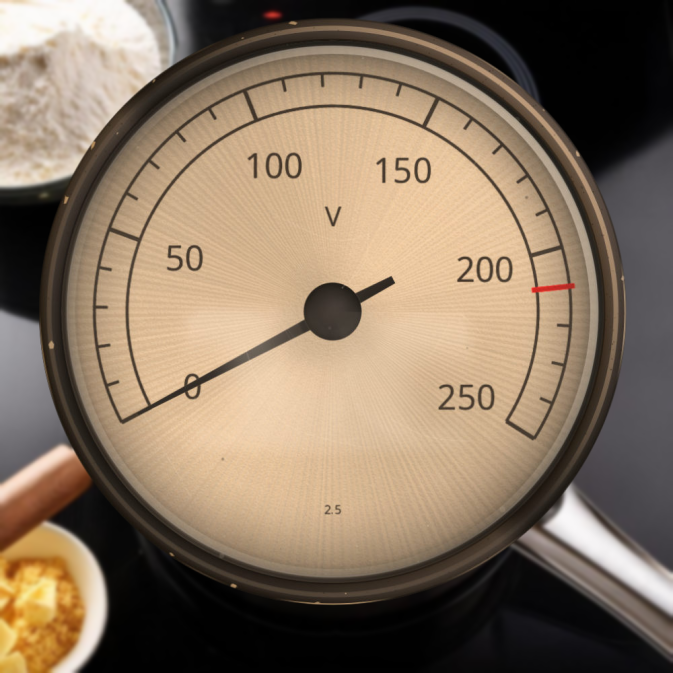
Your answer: 0; V
